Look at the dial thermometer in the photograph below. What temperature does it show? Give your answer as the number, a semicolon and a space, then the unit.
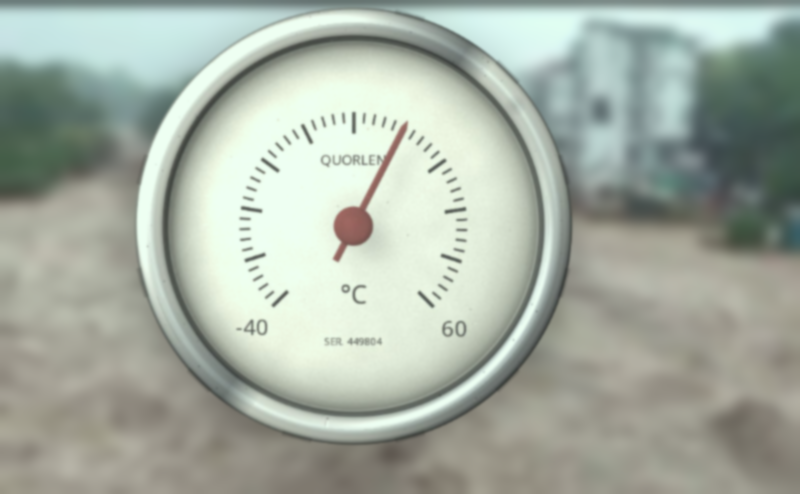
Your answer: 20; °C
